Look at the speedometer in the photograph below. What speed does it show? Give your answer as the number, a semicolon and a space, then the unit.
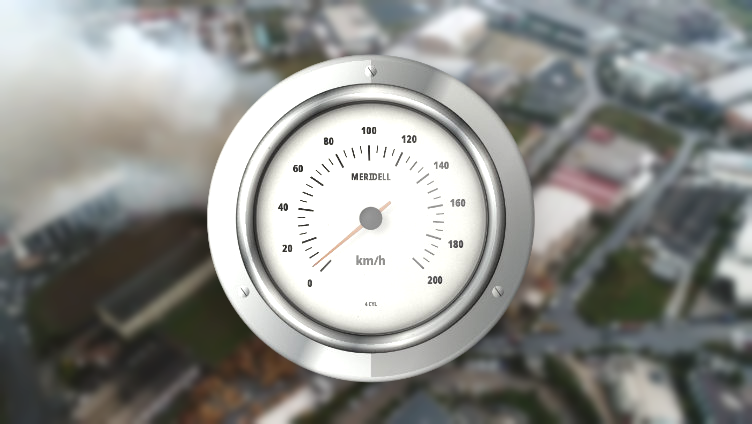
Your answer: 5; km/h
